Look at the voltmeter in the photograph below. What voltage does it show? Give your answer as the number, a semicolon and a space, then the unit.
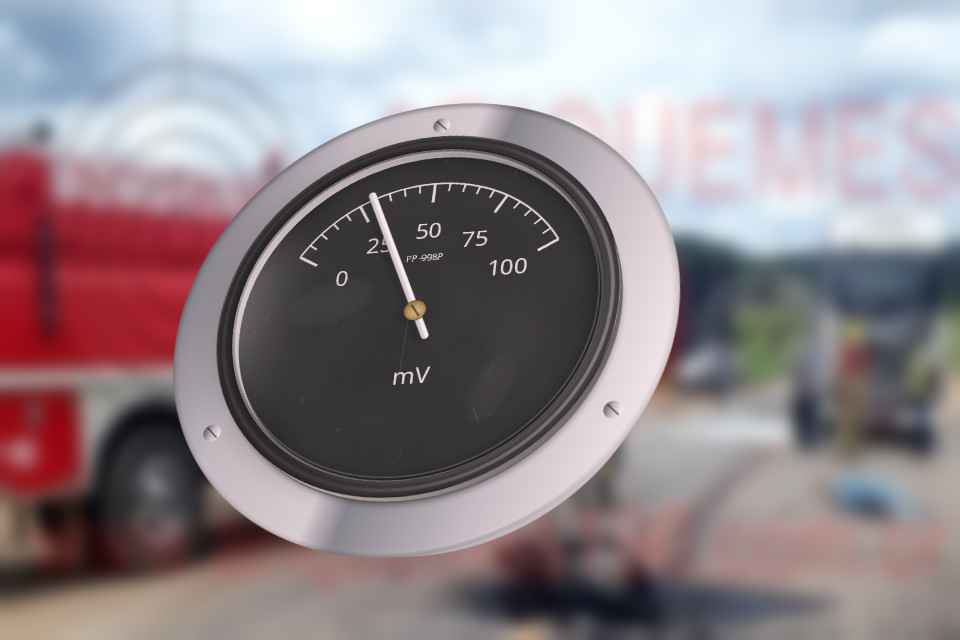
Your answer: 30; mV
